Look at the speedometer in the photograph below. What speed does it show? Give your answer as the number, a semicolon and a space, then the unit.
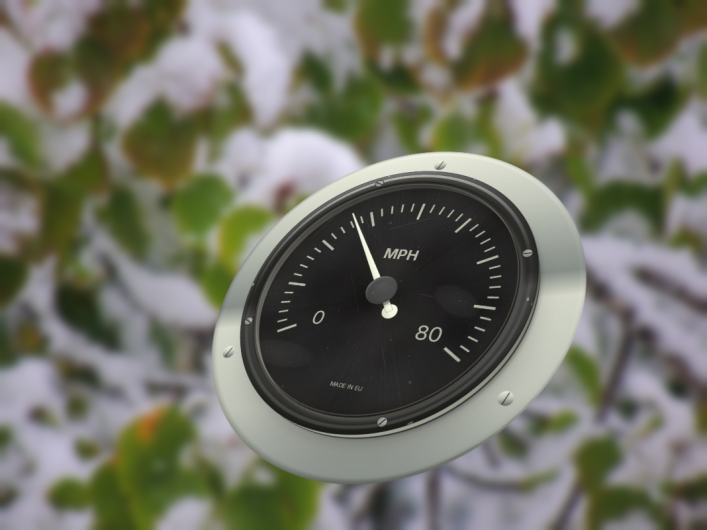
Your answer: 27; mph
